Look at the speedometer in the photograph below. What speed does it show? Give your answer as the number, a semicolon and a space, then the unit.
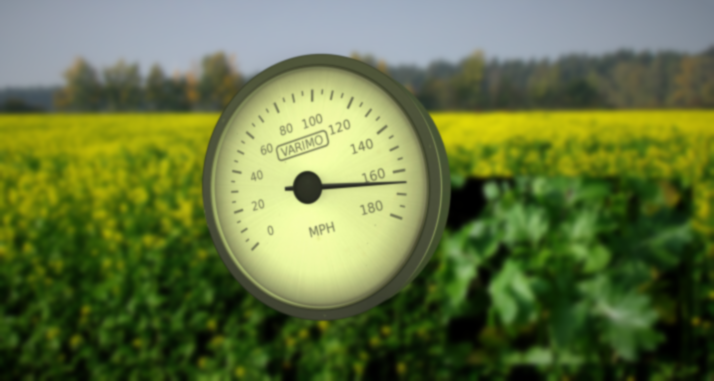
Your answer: 165; mph
